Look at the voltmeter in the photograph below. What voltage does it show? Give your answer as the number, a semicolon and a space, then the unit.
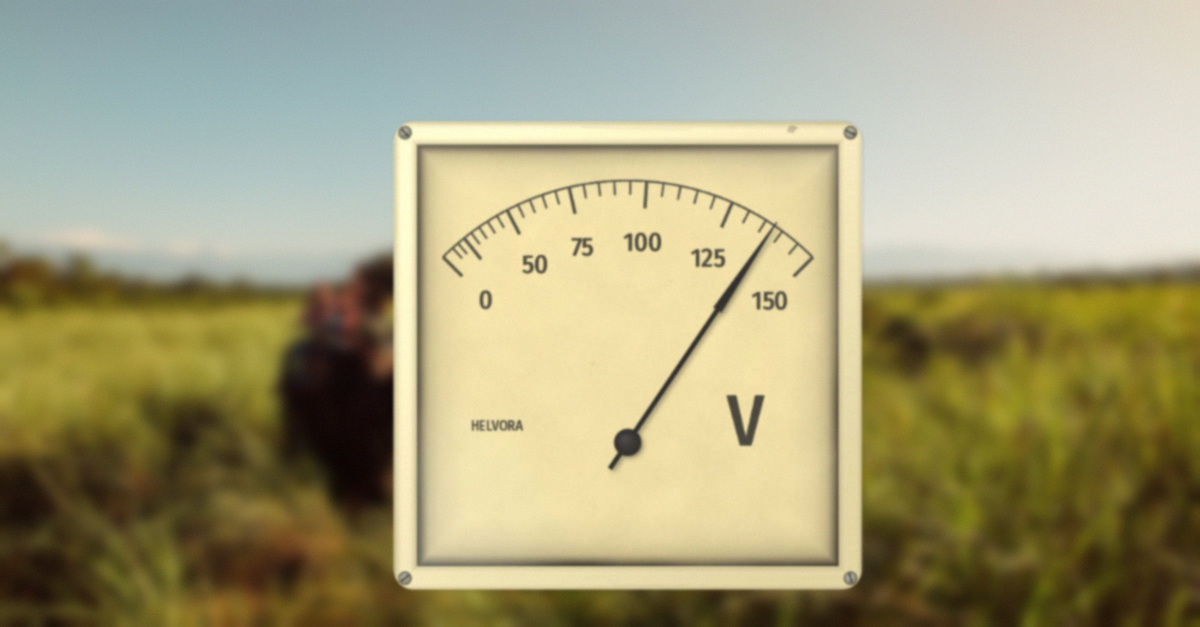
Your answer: 137.5; V
